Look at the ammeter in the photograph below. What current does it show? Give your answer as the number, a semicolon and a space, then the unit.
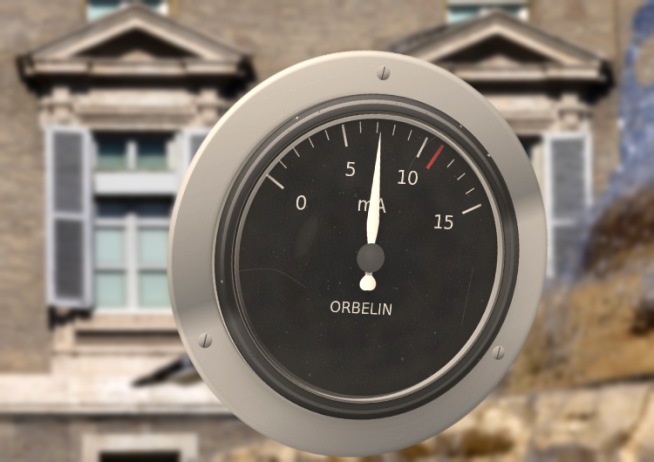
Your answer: 7; mA
